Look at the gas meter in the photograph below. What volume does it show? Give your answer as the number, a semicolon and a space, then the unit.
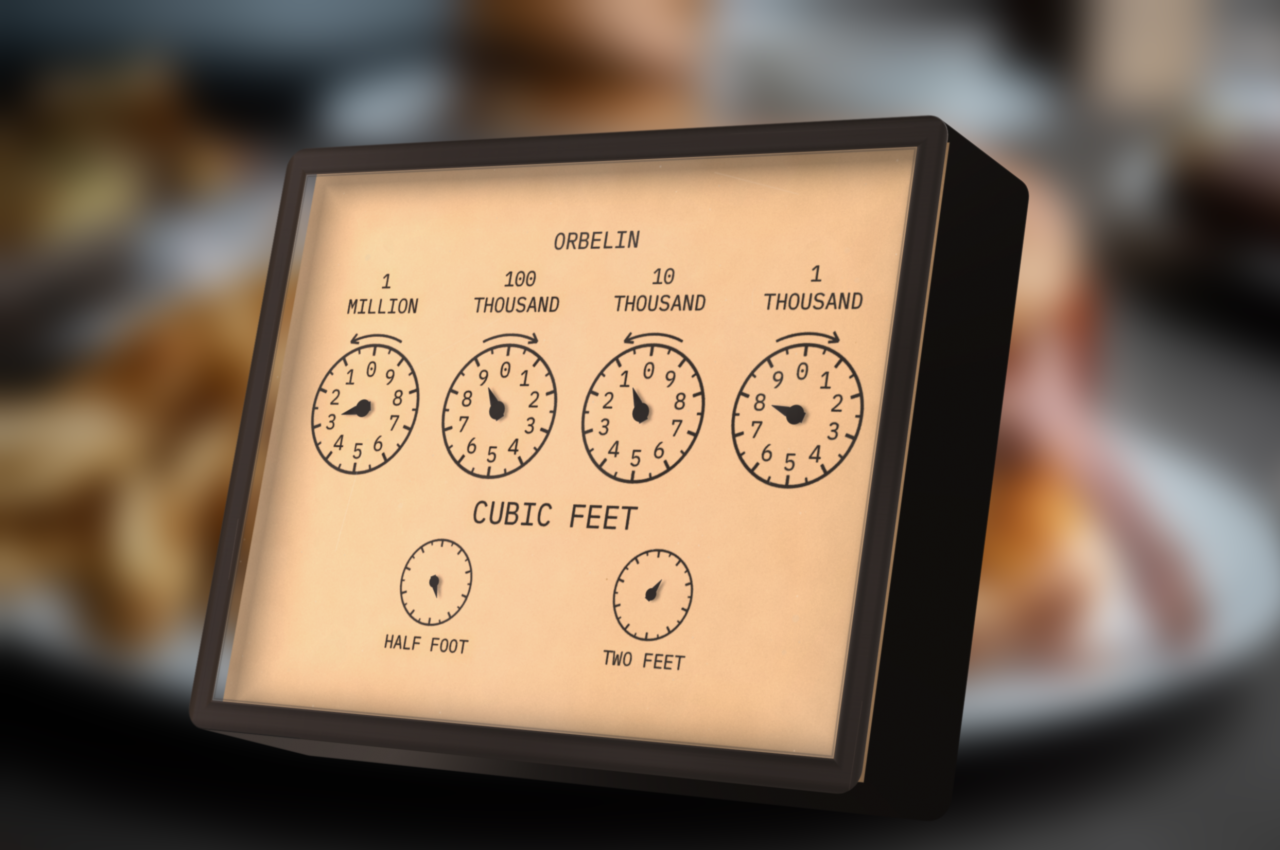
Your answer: 290800; ft³
